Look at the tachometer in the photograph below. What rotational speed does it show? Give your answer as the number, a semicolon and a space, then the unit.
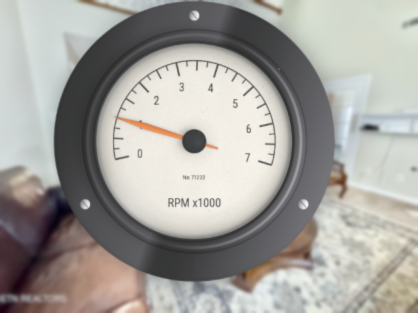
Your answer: 1000; rpm
